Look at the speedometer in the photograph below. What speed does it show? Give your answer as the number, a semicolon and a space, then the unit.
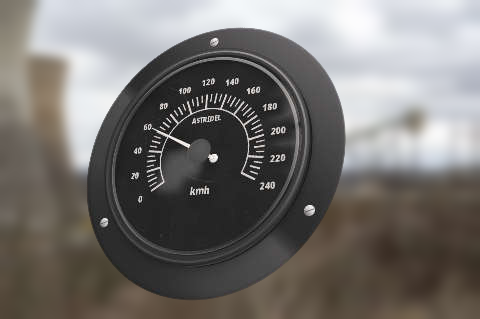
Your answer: 60; km/h
